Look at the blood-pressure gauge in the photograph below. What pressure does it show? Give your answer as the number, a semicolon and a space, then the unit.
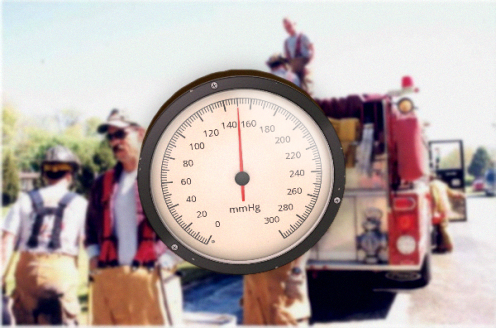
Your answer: 150; mmHg
